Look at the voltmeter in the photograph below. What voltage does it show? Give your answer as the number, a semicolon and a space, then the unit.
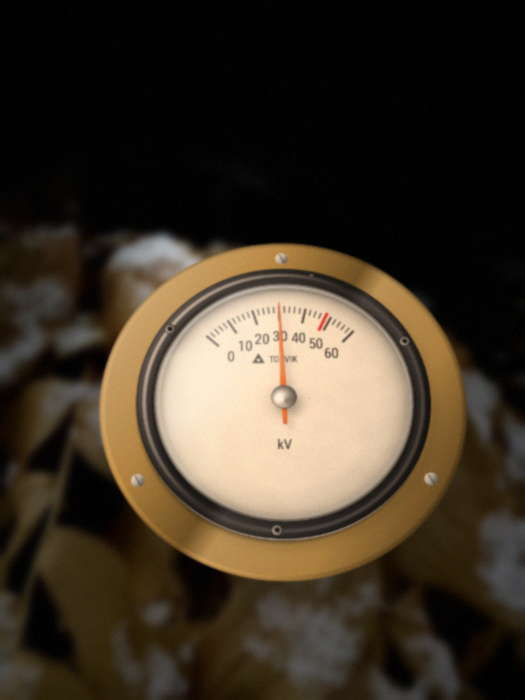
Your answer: 30; kV
